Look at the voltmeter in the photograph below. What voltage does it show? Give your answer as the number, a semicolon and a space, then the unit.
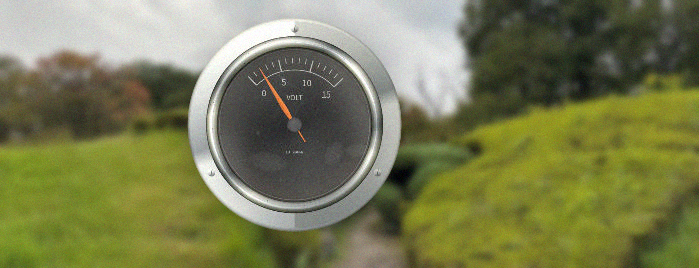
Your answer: 2; V
